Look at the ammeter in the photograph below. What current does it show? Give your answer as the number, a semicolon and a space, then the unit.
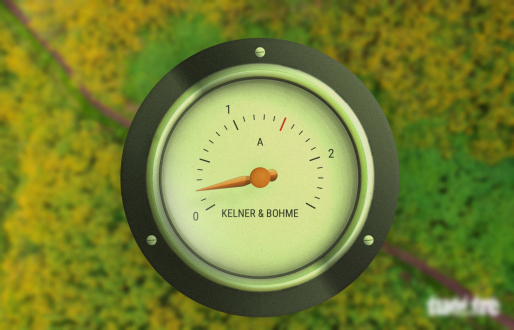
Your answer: 0.2; A
